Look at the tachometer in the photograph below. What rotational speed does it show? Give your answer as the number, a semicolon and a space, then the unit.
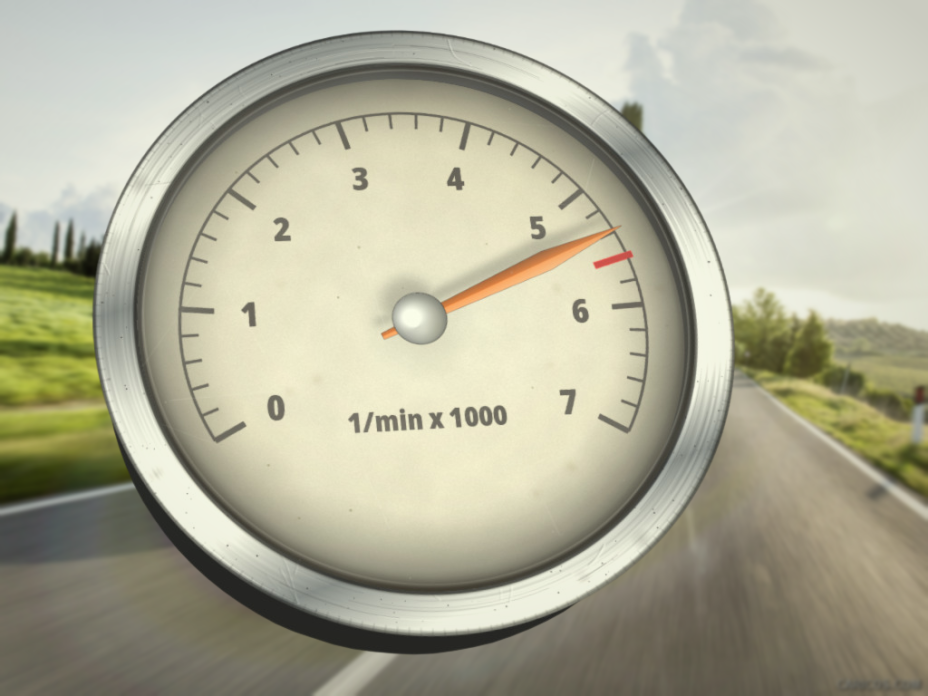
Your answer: 5400; rpm
